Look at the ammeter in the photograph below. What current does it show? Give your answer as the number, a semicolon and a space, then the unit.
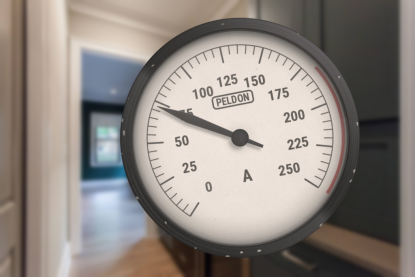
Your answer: 72.5; A
